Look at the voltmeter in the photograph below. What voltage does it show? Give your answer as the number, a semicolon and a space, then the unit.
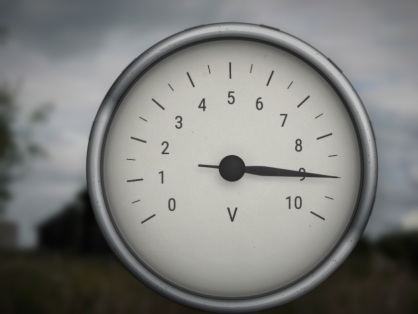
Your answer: 9; V
